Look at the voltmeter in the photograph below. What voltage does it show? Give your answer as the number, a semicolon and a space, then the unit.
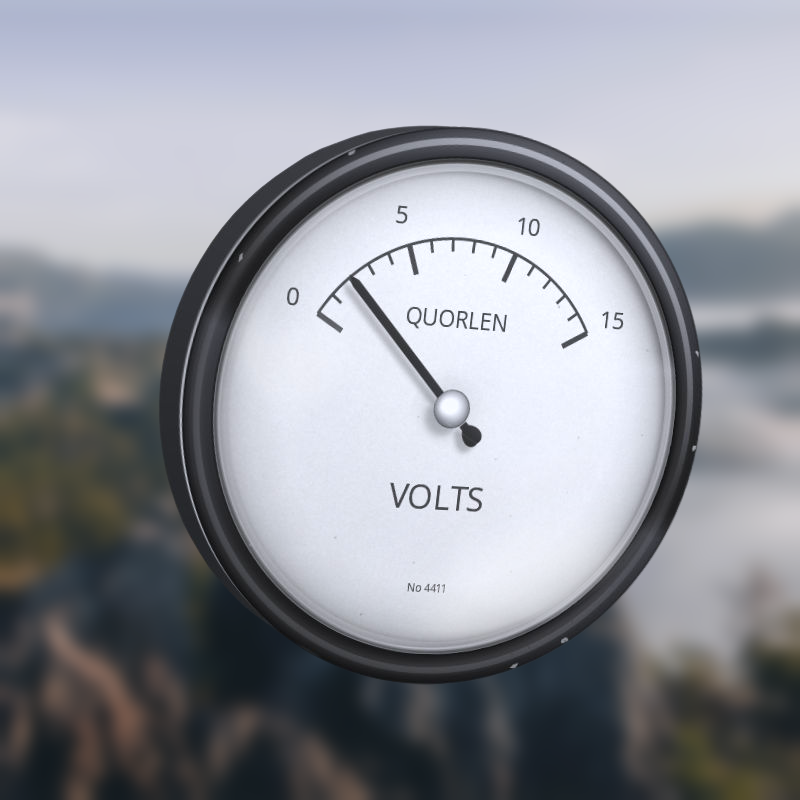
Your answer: 2; V
